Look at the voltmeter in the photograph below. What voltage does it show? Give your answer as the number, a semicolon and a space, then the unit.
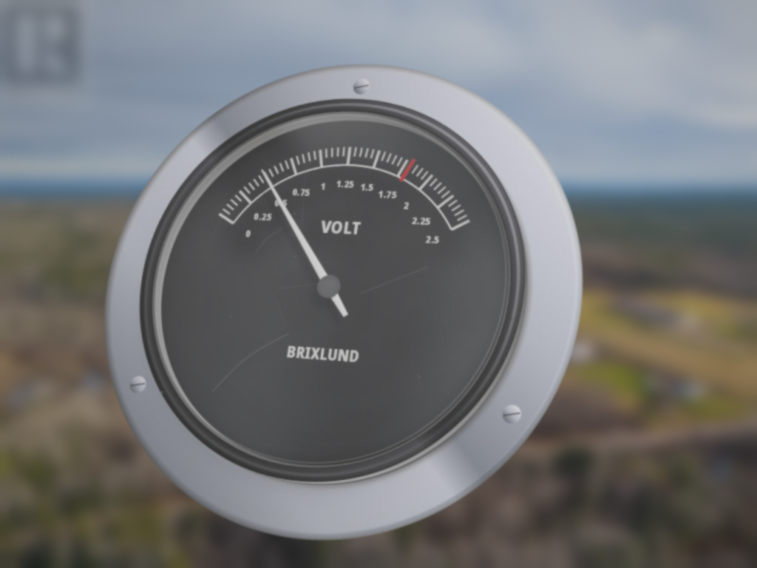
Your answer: 0.5; V
